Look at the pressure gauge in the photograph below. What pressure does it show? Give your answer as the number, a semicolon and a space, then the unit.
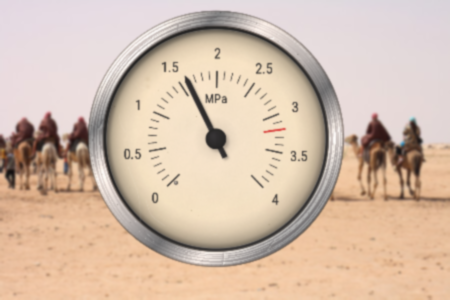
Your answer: 1.6; MPa
